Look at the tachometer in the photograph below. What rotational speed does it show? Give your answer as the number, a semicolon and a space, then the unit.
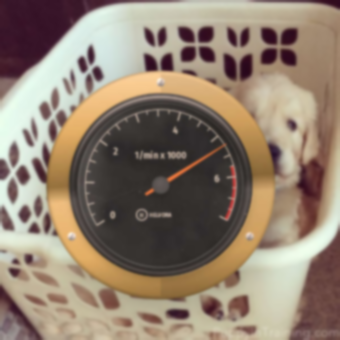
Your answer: 5250; rpm
